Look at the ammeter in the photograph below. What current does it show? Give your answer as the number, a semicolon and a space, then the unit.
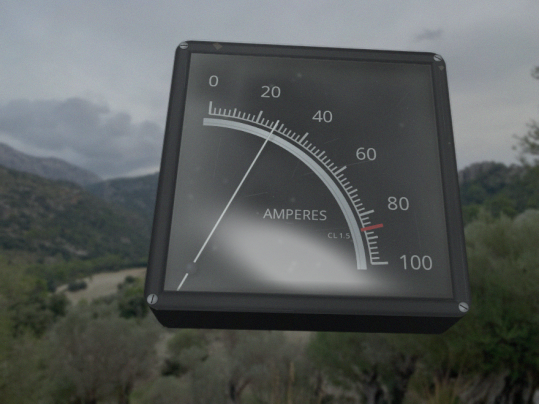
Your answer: 28; A
